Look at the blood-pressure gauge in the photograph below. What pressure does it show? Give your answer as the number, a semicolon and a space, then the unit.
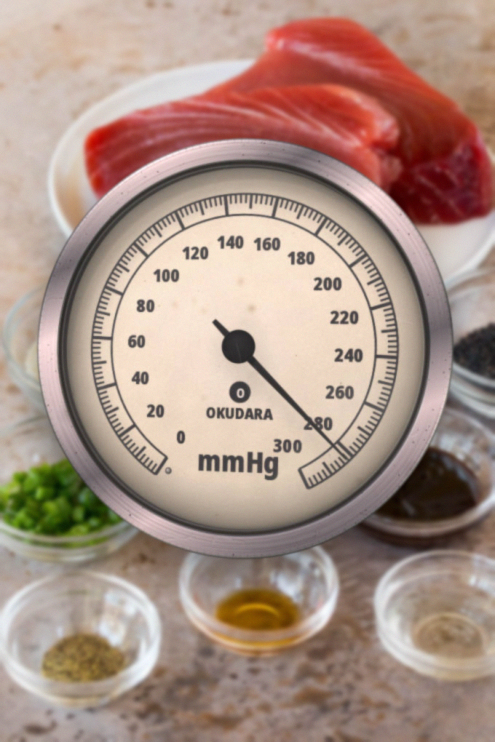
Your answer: 282; mmHg
